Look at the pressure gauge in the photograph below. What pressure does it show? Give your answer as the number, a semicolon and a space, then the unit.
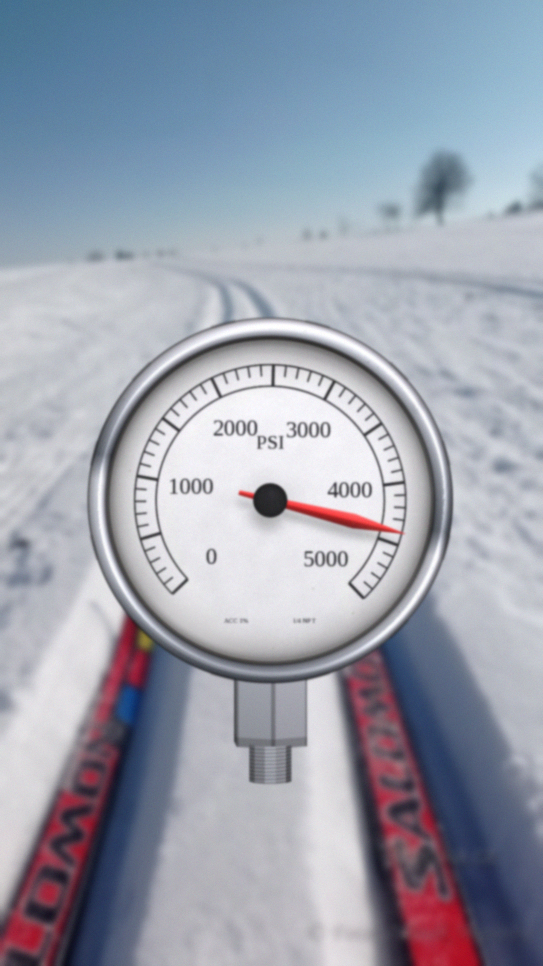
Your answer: 4400; psi
